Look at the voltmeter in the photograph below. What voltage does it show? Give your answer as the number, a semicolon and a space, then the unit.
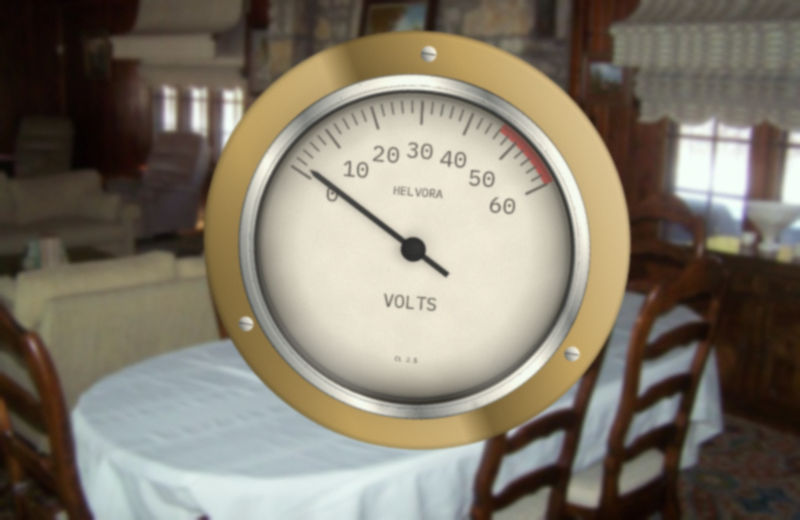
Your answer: 2; V
